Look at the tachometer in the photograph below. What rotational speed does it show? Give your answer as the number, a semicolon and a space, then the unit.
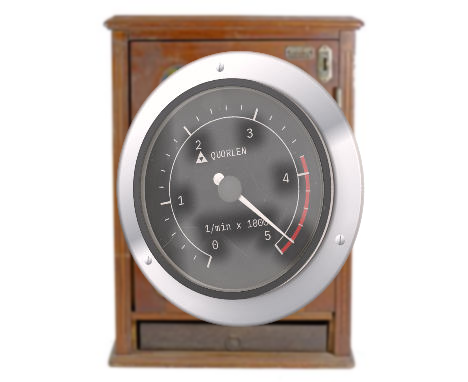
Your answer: 4800; rpm
